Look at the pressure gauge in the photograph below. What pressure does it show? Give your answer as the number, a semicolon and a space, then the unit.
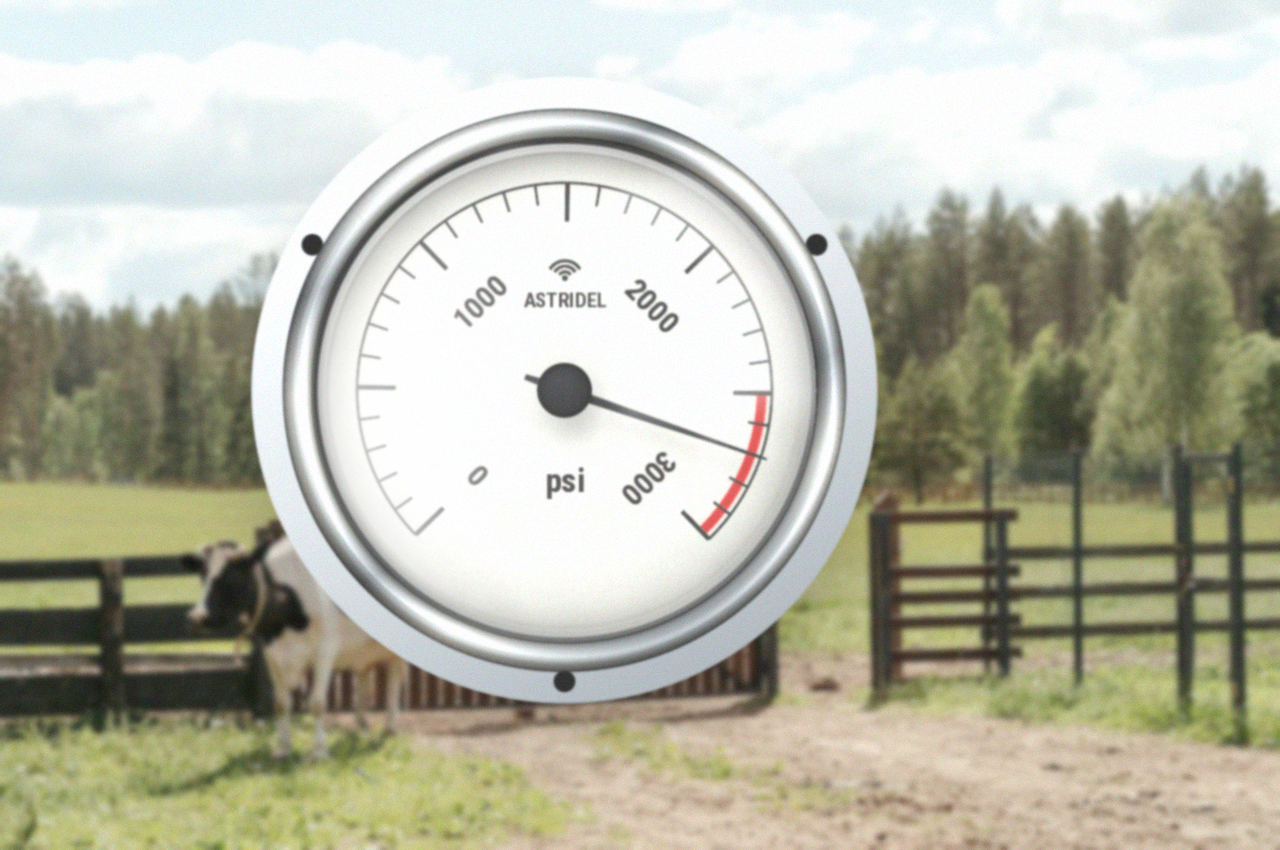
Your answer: 2700; psi
